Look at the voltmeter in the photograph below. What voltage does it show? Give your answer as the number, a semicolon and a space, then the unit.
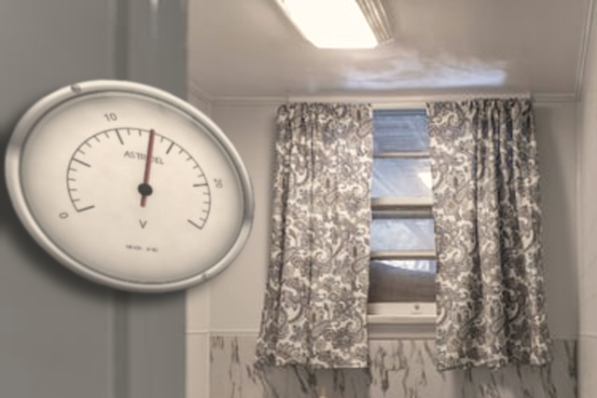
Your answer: 13; V
